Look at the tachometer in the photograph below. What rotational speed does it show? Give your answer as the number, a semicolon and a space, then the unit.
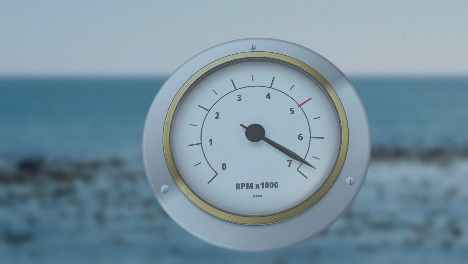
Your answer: 6750; rpm
